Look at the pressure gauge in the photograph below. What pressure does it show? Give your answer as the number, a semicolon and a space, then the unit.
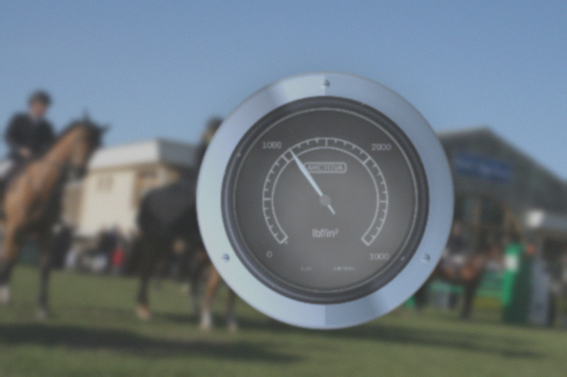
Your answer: 1100; psi
